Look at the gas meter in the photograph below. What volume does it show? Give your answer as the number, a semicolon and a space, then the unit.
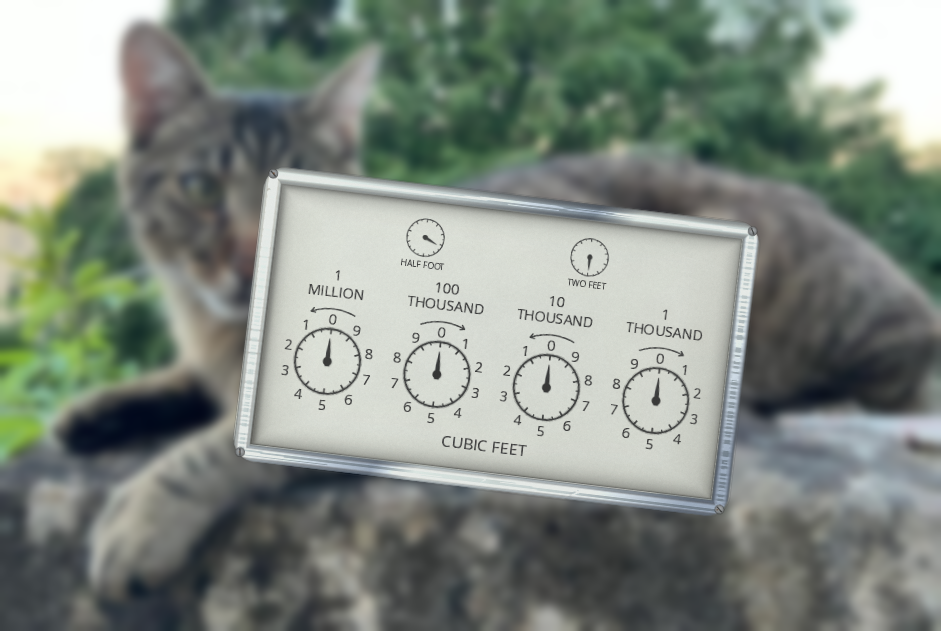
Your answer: 0; ft³
